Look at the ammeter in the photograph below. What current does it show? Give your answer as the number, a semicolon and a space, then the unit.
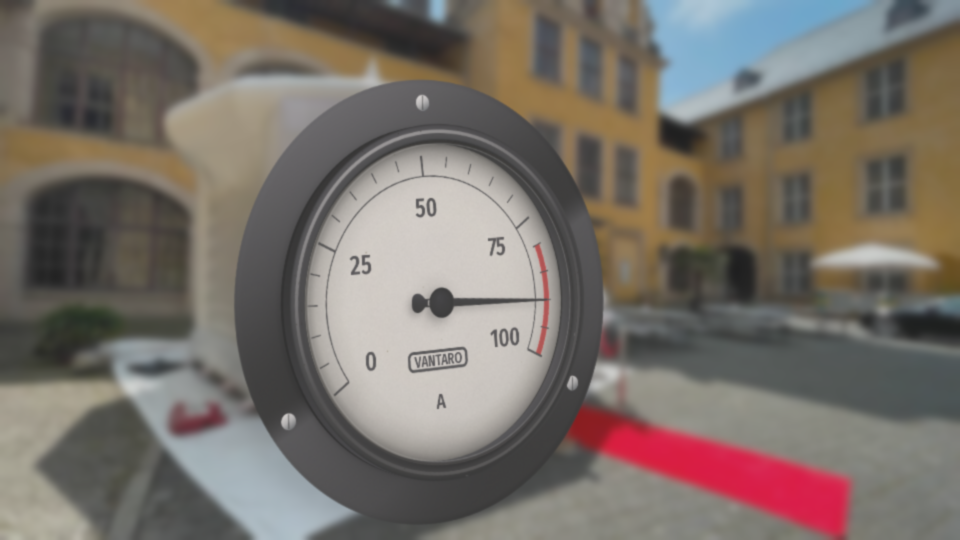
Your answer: 90; A
